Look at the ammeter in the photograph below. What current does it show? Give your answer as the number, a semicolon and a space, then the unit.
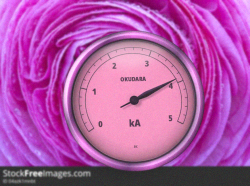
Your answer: 3.9; kA
